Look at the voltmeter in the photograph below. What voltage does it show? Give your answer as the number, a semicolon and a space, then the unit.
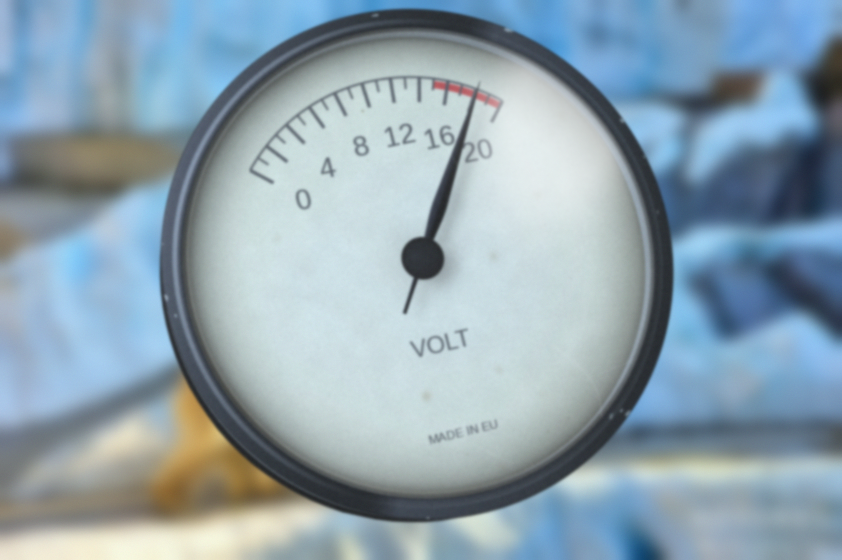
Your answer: 18; V
